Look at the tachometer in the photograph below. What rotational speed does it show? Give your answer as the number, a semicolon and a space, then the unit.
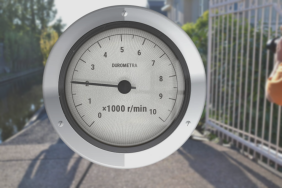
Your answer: 2000; rpm
